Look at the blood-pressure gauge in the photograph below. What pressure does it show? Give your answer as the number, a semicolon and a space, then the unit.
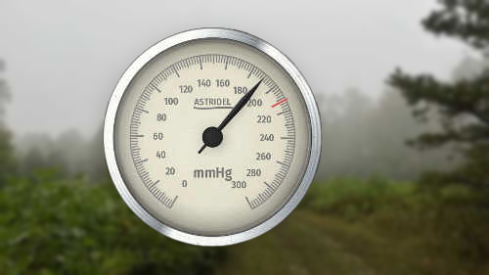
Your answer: 190; mmHg
